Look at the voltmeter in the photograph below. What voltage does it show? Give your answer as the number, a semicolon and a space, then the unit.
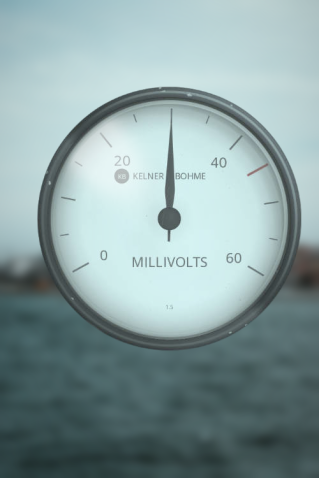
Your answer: 30; mV
